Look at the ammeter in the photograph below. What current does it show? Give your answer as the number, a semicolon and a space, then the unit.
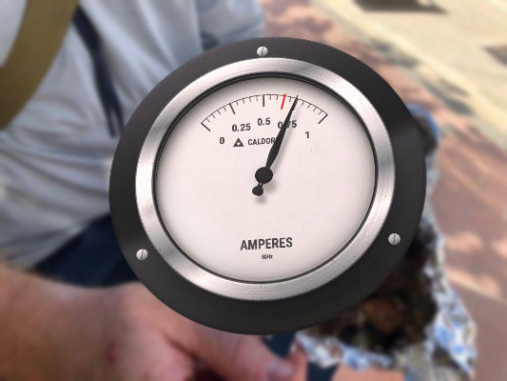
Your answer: 0.75; A
